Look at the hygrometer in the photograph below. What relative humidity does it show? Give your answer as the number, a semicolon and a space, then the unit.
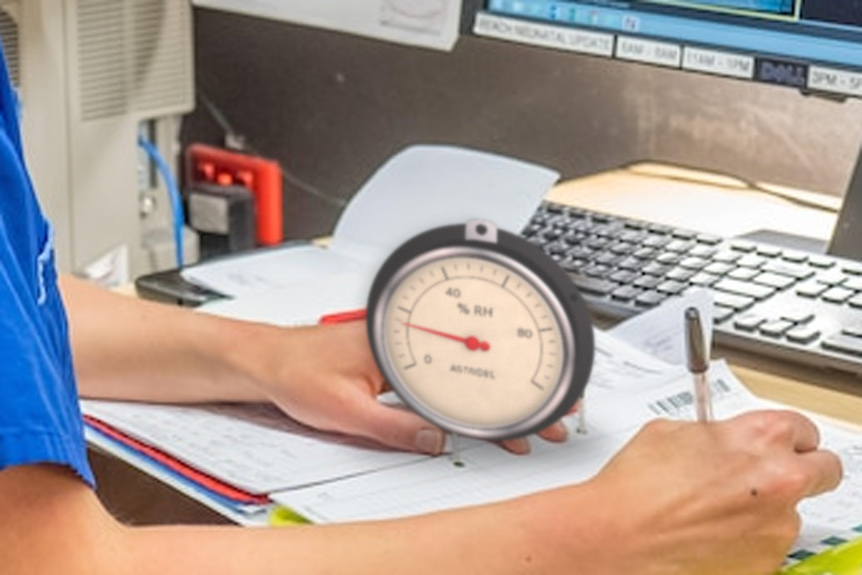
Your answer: 16; %
